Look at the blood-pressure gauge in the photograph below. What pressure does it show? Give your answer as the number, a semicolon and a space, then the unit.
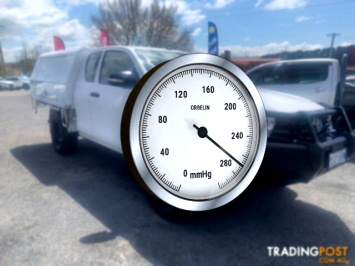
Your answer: 270; mmHg
